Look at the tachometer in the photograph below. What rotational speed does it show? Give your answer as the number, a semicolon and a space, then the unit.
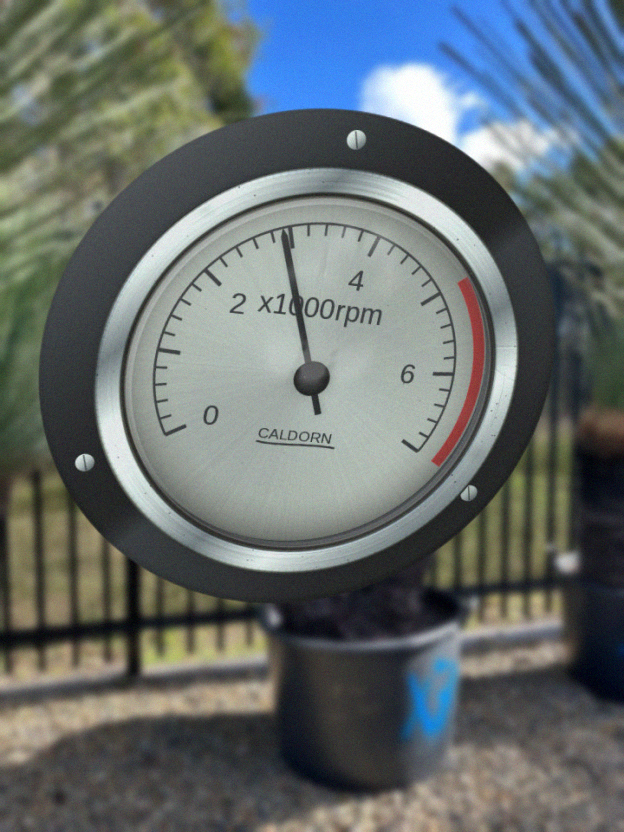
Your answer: 2900; rpm
